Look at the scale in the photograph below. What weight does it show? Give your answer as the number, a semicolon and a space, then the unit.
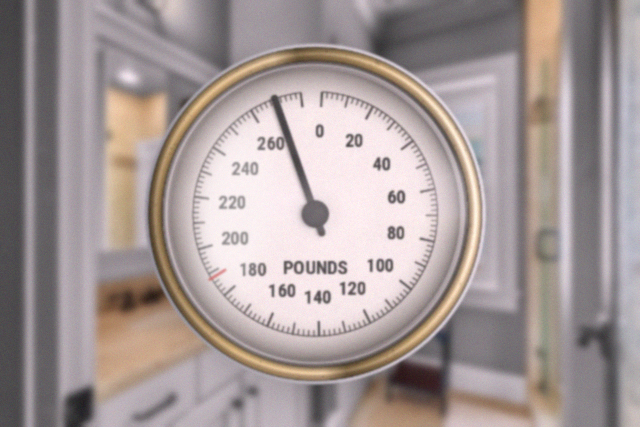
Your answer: 270; lb
